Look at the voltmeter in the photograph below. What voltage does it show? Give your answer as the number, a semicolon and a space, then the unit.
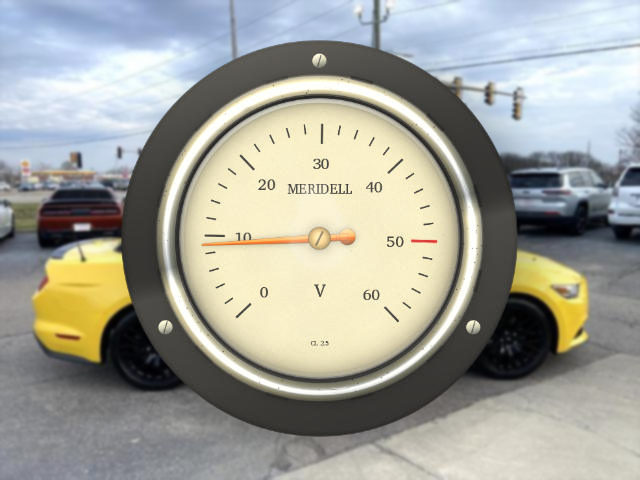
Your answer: 9; V
